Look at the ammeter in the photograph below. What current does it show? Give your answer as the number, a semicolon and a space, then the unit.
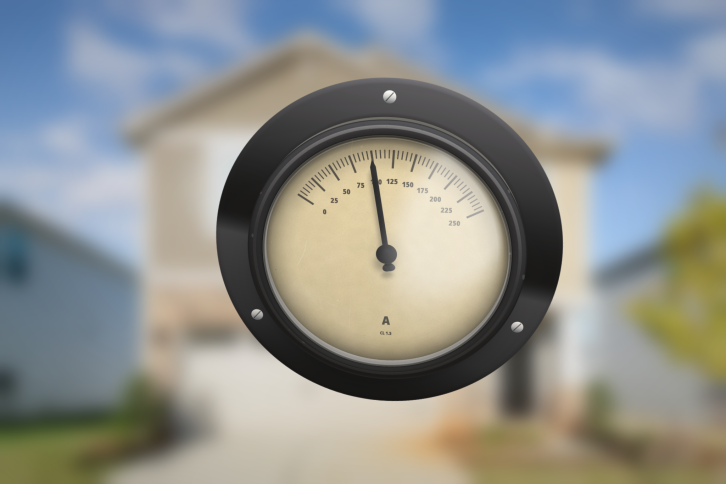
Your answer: 100; A
